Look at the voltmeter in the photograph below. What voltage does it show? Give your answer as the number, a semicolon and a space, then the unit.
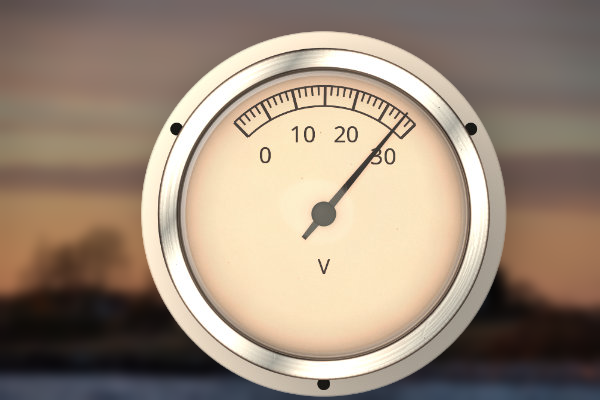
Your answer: 28; V
